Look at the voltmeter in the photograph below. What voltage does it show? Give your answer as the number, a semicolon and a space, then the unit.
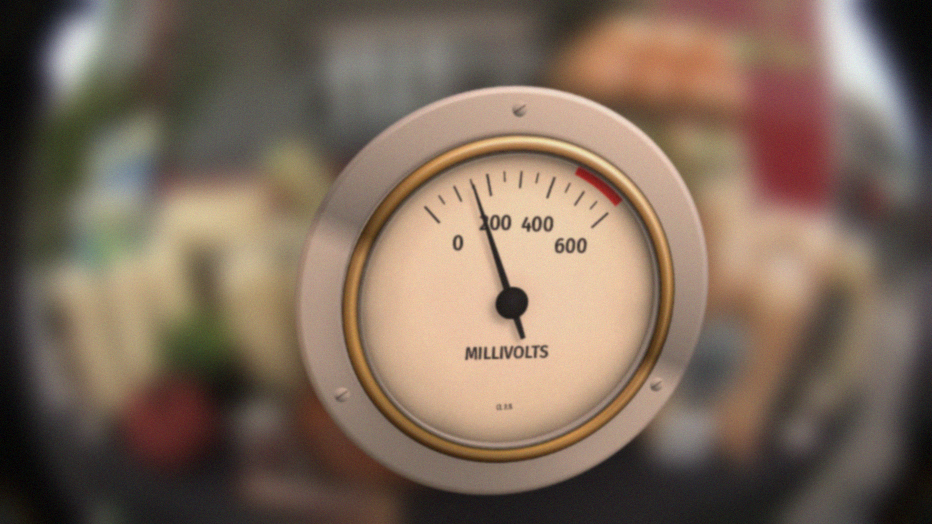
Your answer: 150; mV
